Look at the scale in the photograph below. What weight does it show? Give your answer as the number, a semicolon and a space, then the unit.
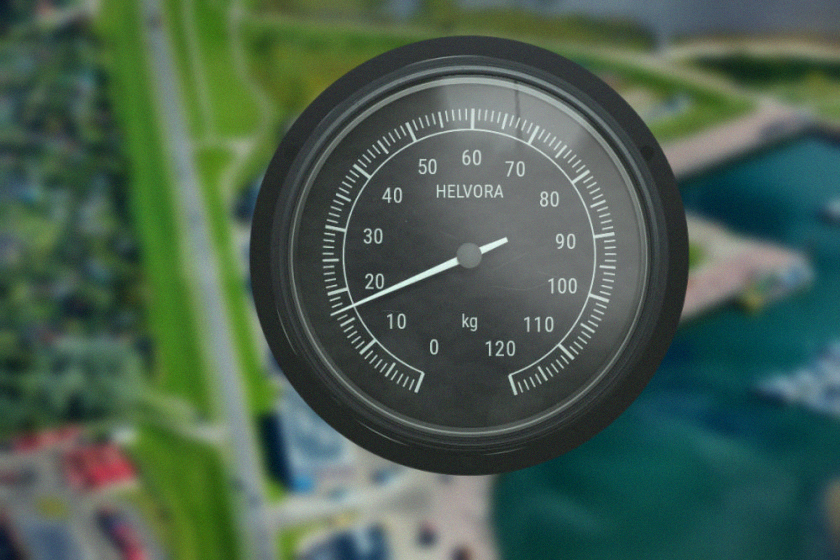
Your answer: 17; kg
